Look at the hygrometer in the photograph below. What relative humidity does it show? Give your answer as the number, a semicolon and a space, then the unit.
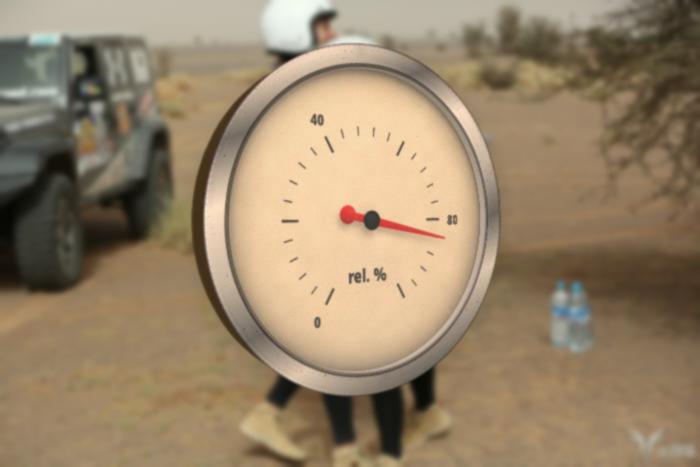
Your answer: 84; %
